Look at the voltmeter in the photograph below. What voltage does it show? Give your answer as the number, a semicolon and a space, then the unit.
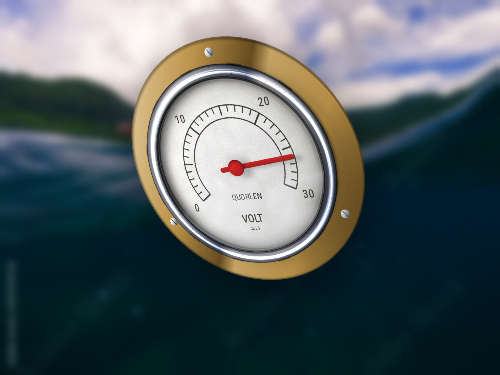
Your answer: 26; V
